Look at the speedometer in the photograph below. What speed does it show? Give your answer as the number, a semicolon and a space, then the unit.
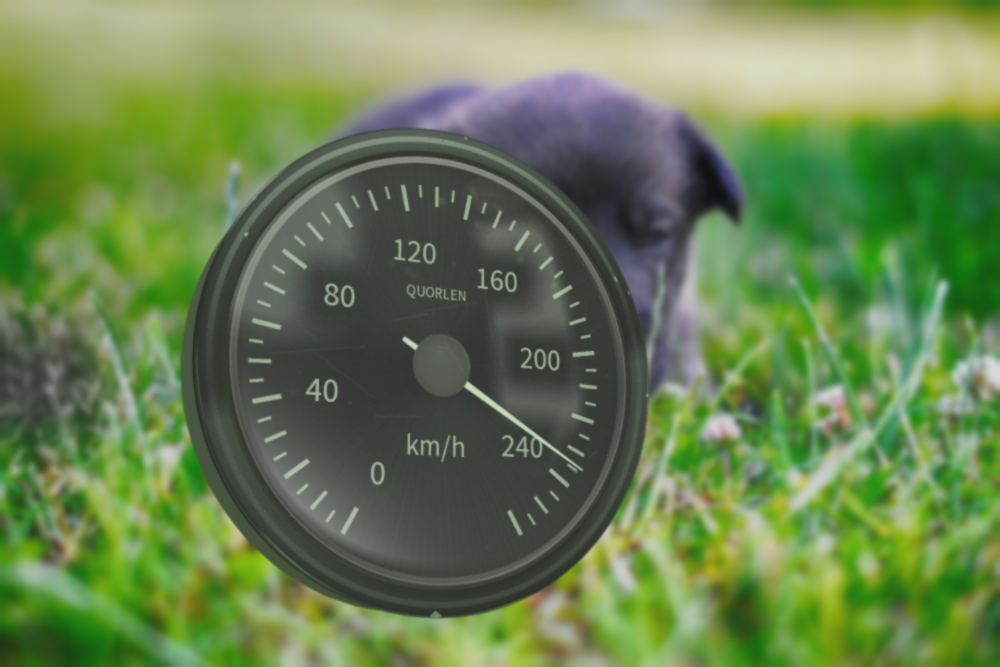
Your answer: 235; km/h
